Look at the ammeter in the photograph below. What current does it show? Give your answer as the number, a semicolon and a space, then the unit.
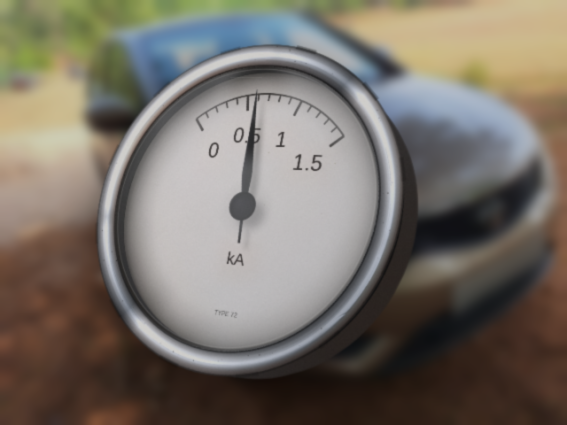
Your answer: 0.6; kA
